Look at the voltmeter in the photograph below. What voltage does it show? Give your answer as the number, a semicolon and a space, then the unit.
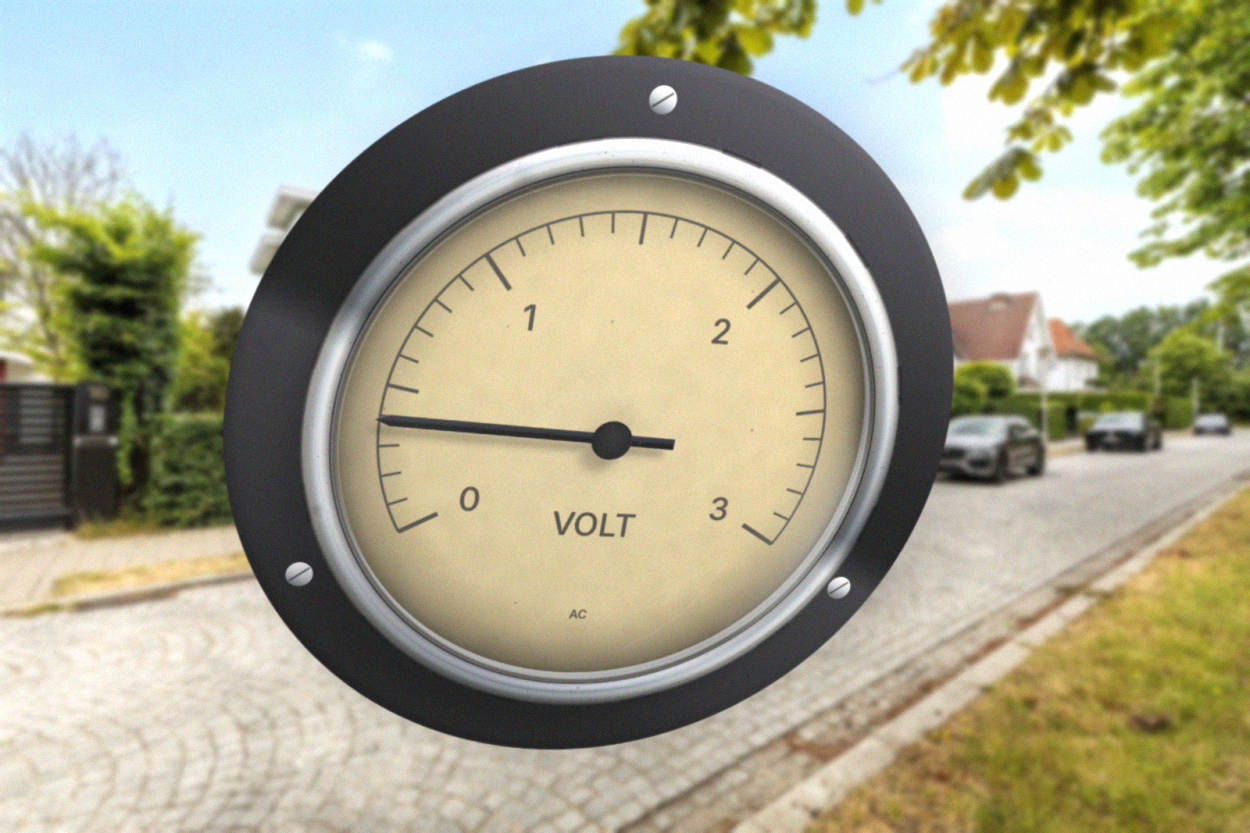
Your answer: 0.4; V
